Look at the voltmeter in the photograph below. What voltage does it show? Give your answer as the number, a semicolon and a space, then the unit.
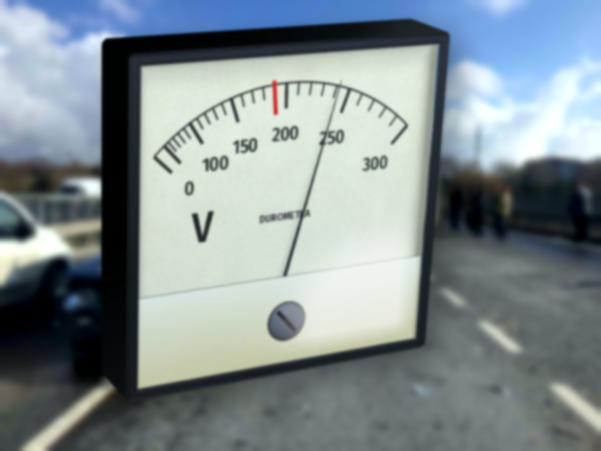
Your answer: 240; V
